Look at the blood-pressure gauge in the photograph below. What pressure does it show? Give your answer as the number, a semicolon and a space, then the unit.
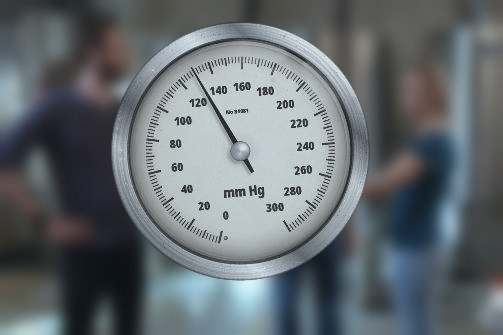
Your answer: 130; mmHg
